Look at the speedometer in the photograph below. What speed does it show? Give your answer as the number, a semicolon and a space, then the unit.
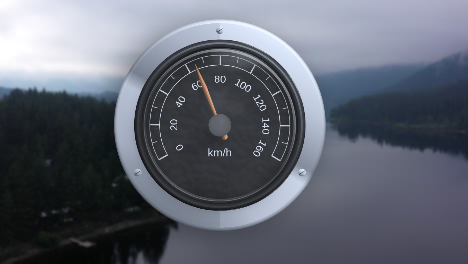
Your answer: 65; km/h
